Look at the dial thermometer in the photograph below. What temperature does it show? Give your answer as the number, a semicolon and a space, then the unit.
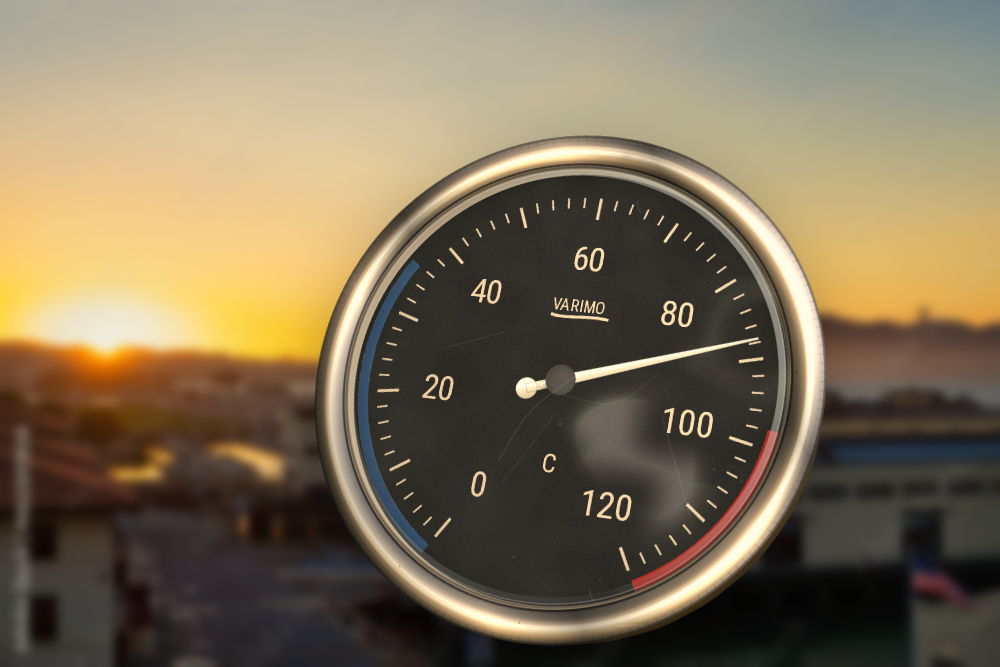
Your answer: 88; °C
